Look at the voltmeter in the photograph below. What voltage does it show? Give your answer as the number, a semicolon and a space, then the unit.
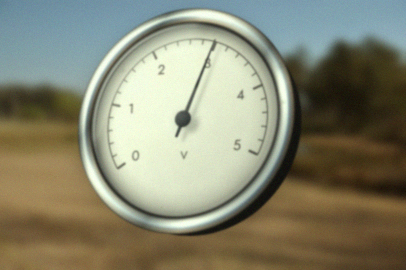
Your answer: 3; V
